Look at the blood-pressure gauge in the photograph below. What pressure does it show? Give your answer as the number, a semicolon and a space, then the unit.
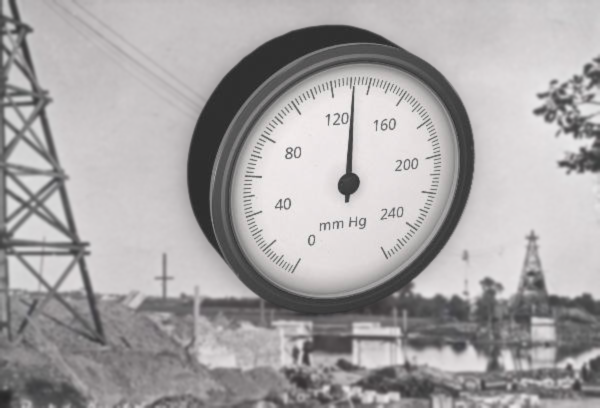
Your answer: 130; mmHg
